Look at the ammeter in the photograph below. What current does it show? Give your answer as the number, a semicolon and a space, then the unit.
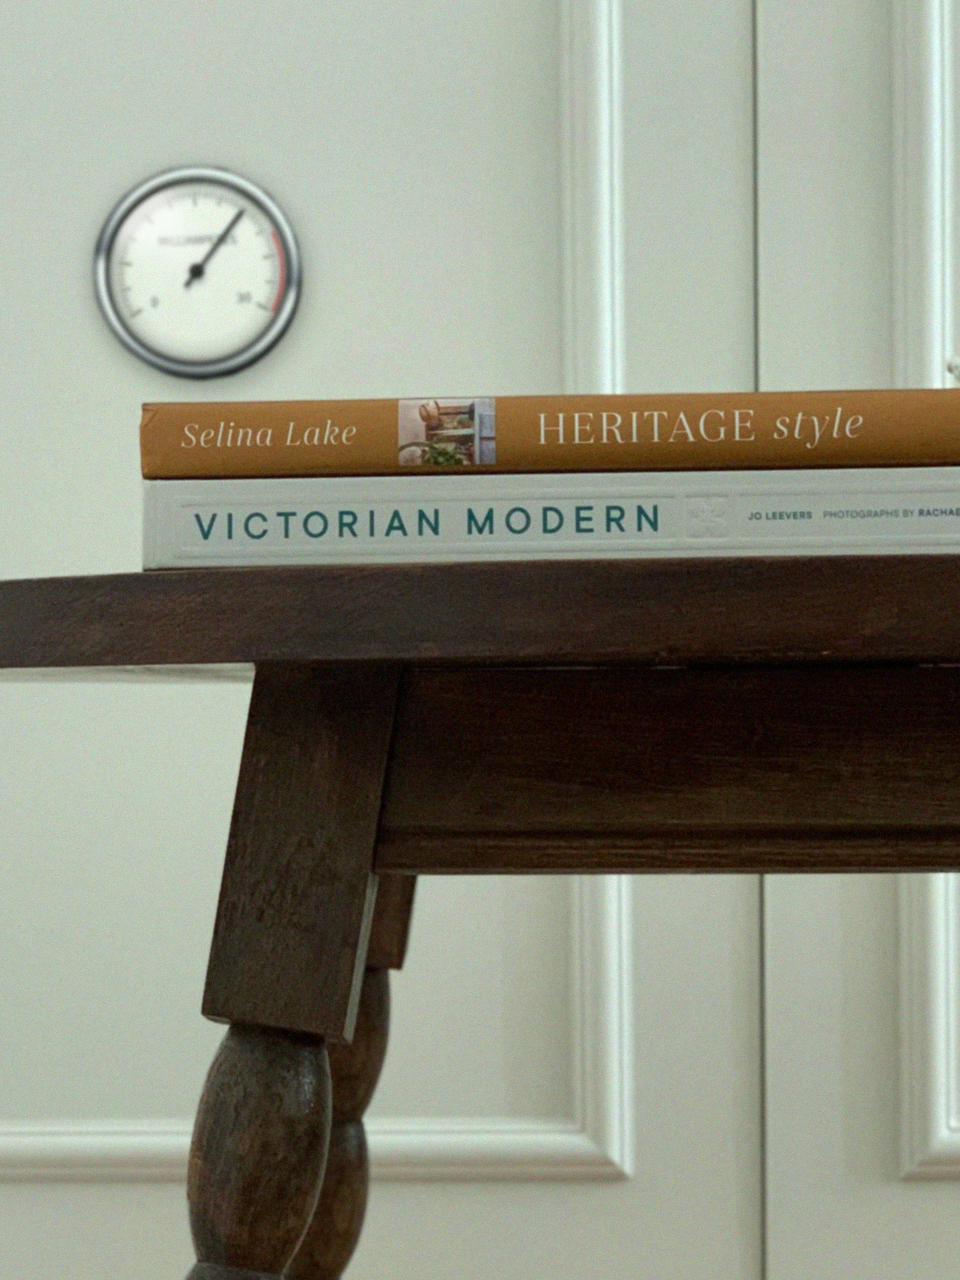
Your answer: 20; mA
